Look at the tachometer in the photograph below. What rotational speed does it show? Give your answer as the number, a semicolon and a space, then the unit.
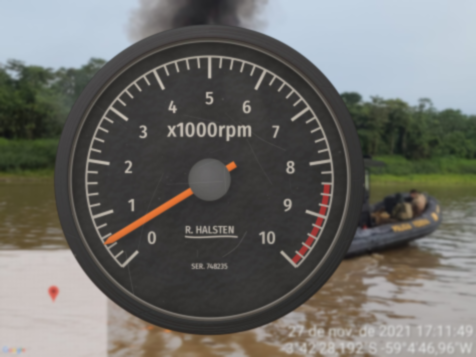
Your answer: 500; rpm
